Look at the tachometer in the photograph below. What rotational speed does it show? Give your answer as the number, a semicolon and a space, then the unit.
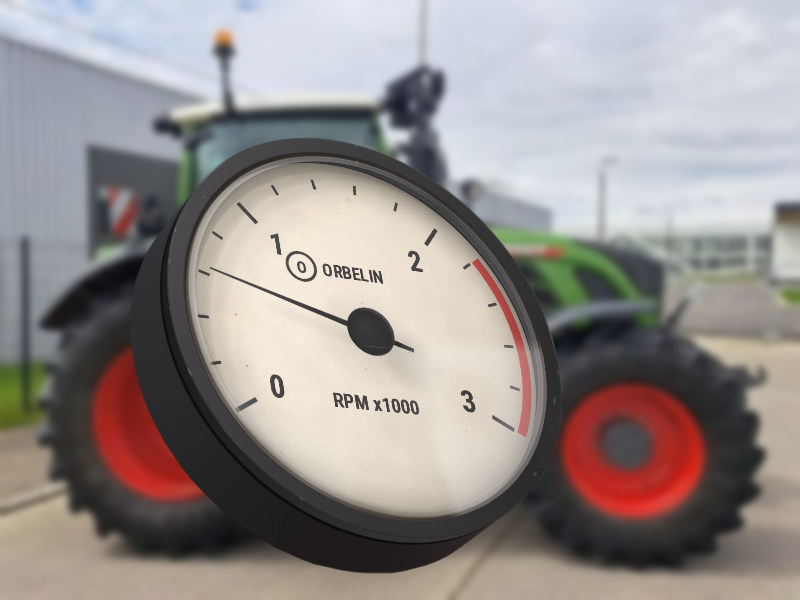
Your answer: 600; rpm
